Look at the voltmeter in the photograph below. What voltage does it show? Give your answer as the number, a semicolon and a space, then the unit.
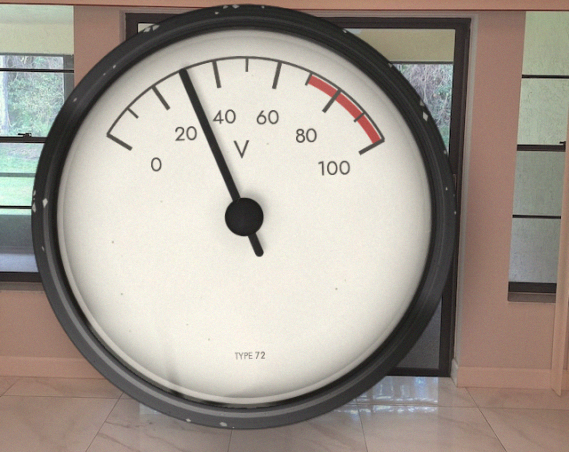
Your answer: 30; V
